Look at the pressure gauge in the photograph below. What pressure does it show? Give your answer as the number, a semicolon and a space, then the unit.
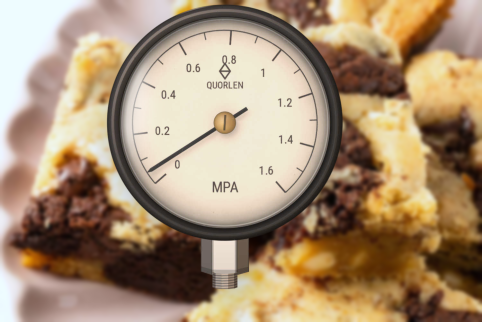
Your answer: 0.05; MPa
